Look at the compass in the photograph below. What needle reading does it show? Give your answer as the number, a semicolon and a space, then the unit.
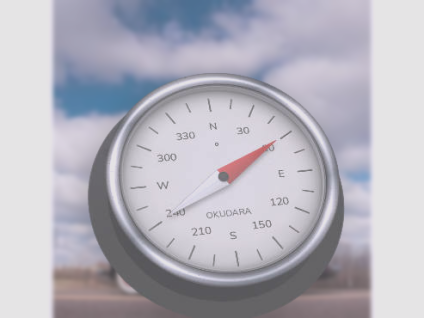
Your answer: 60; °
